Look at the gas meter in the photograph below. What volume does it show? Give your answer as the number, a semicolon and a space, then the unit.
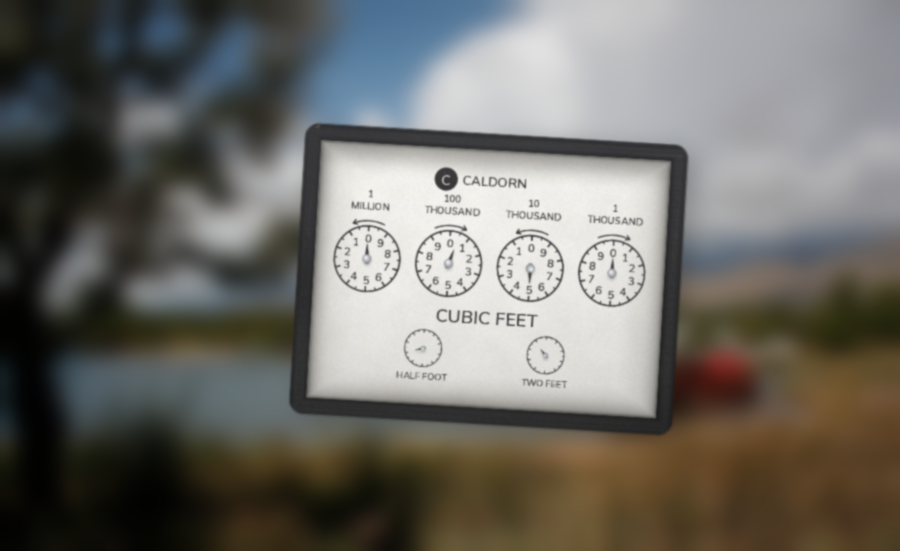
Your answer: 5000; ft³
